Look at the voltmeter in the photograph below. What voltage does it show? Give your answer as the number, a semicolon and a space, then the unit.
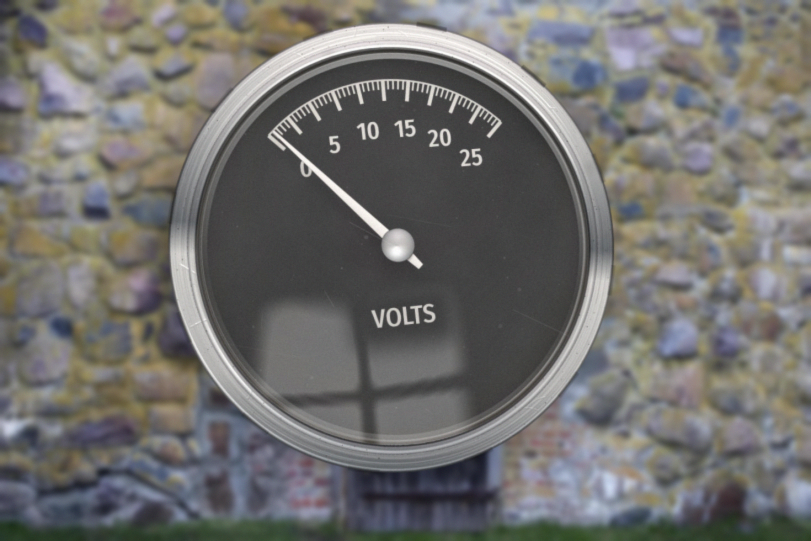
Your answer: 0.5; V
